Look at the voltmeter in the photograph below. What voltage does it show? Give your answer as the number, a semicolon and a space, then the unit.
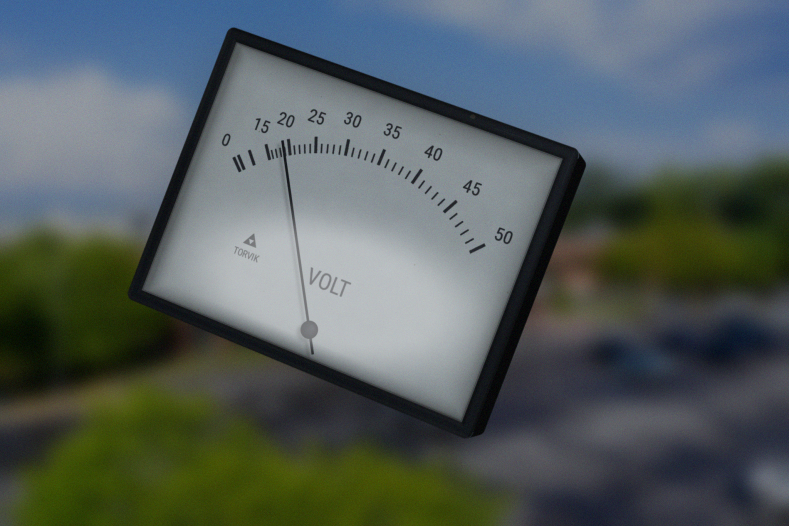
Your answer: 19; V
